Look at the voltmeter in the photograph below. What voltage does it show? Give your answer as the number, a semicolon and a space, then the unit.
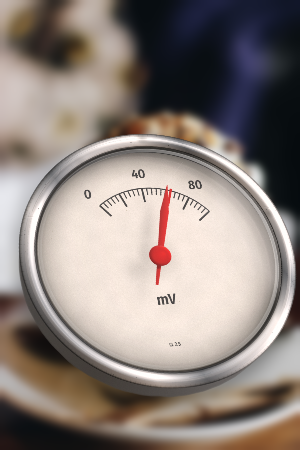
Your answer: 60; mV
